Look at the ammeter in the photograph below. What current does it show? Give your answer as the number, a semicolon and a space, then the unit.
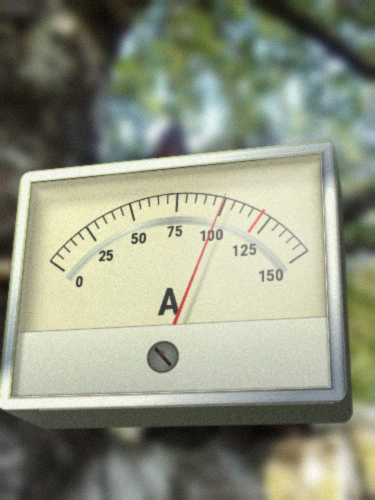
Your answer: 100; A
